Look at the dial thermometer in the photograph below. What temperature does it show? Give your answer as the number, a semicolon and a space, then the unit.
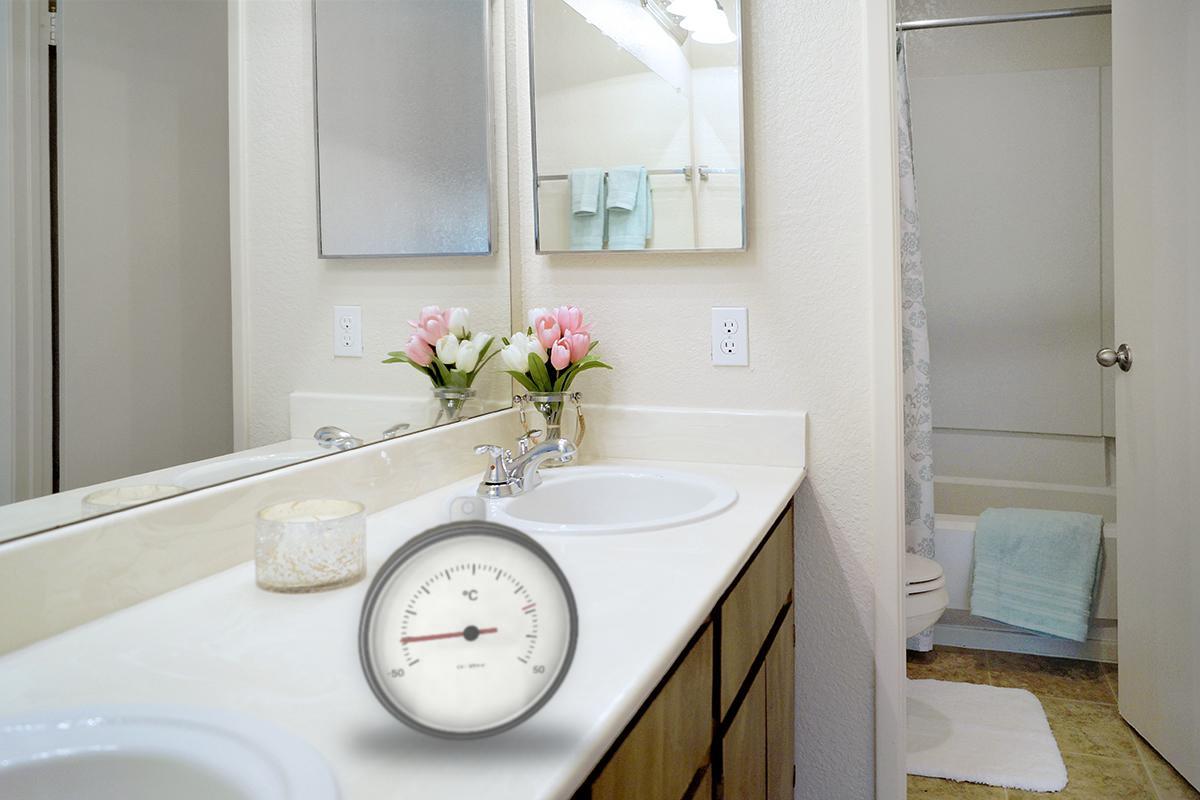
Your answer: -40; °C
